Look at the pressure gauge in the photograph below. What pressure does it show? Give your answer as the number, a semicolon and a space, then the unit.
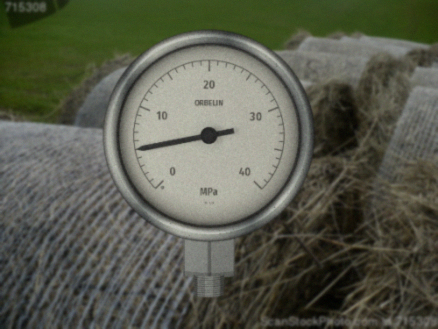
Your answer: 5; MPa
